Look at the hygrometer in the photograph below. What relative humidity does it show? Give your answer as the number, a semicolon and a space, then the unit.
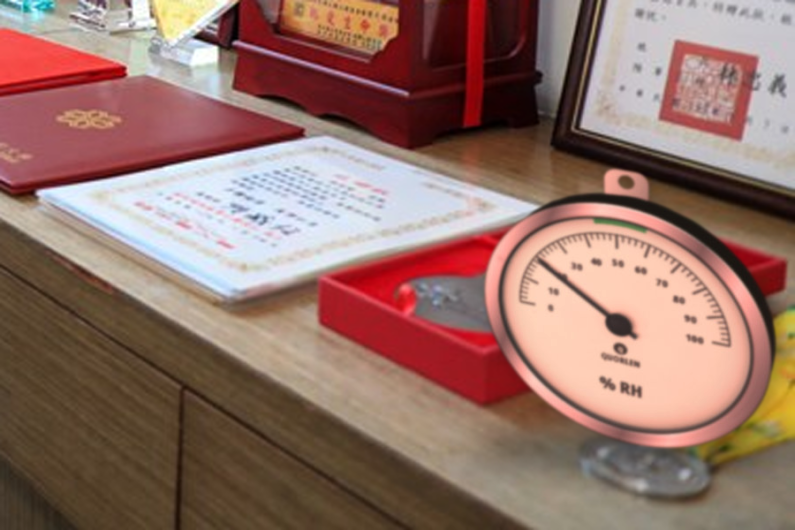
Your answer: 20; %
